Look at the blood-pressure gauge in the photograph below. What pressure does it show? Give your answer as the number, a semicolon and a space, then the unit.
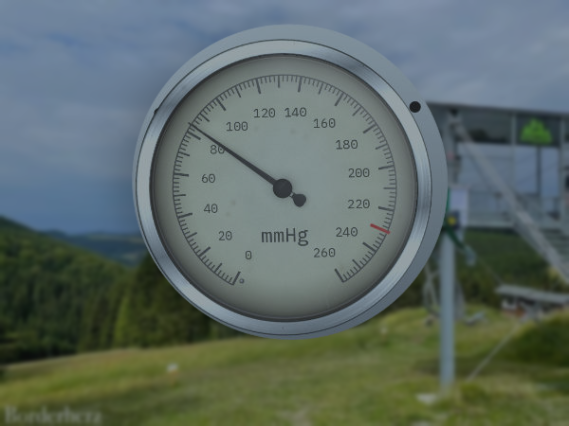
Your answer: 84; mmHg
